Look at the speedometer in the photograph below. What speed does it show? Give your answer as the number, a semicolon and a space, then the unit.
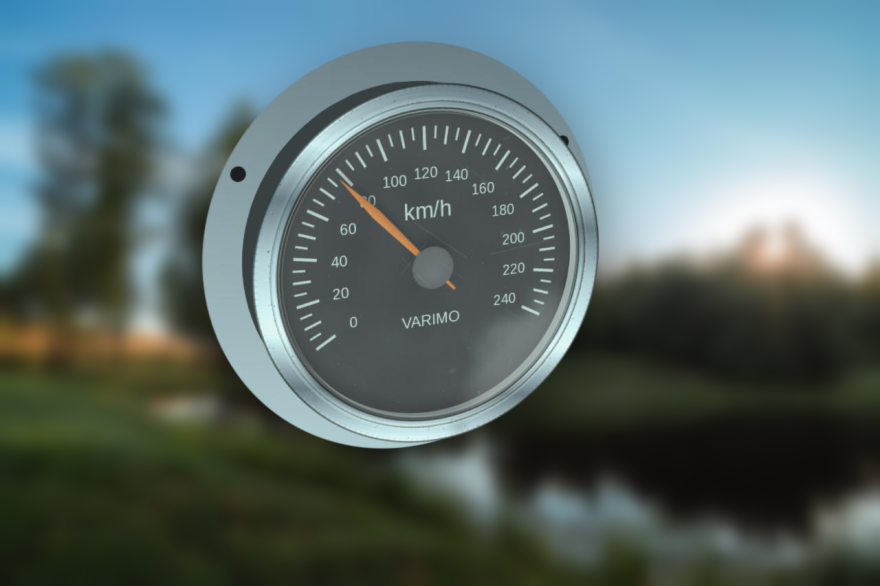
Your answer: 77.5; km/h
